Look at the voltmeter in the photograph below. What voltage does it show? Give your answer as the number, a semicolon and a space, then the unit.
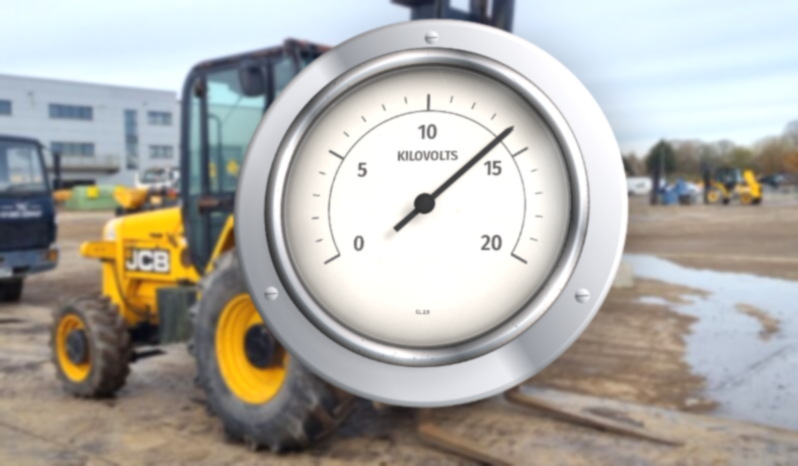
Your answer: 14; kV
